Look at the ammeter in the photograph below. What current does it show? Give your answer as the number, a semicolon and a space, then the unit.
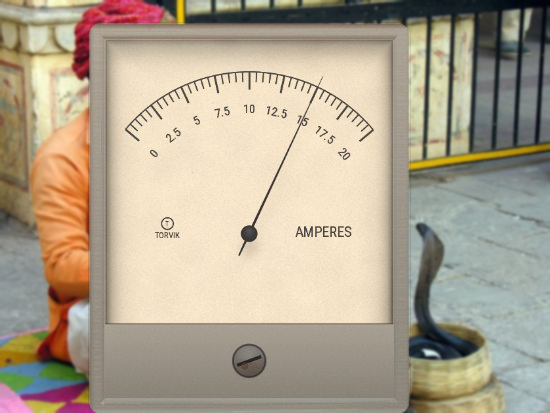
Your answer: 15; A
